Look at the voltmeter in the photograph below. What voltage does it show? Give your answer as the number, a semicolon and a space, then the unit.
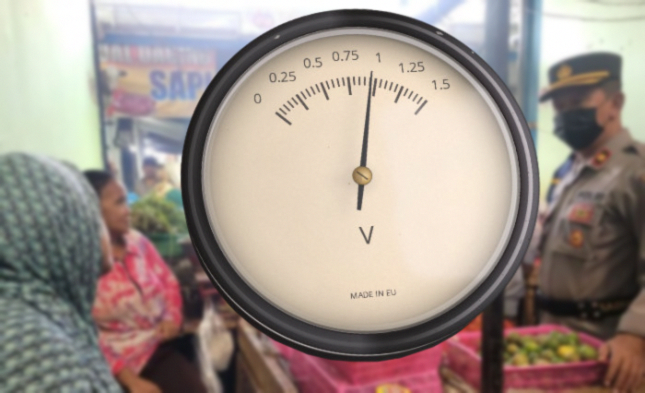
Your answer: 0.95; V
